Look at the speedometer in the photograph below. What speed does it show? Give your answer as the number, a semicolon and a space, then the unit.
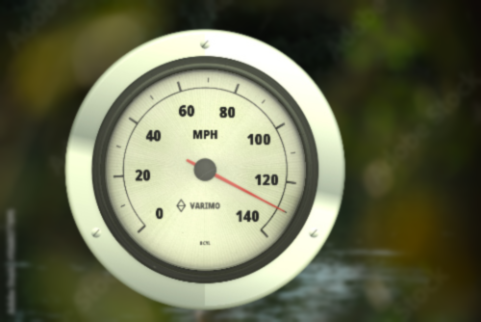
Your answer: 130; mph
